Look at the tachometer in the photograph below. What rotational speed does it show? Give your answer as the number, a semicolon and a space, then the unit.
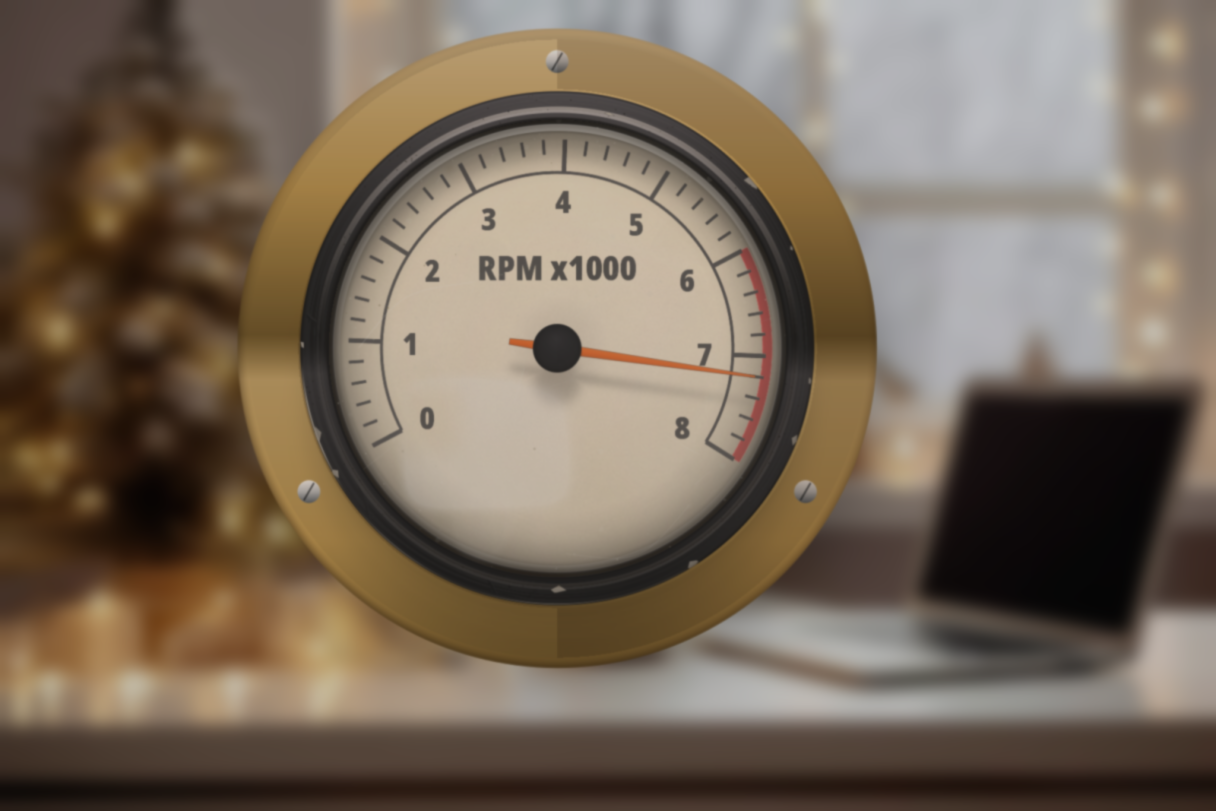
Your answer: 7200; rpm
